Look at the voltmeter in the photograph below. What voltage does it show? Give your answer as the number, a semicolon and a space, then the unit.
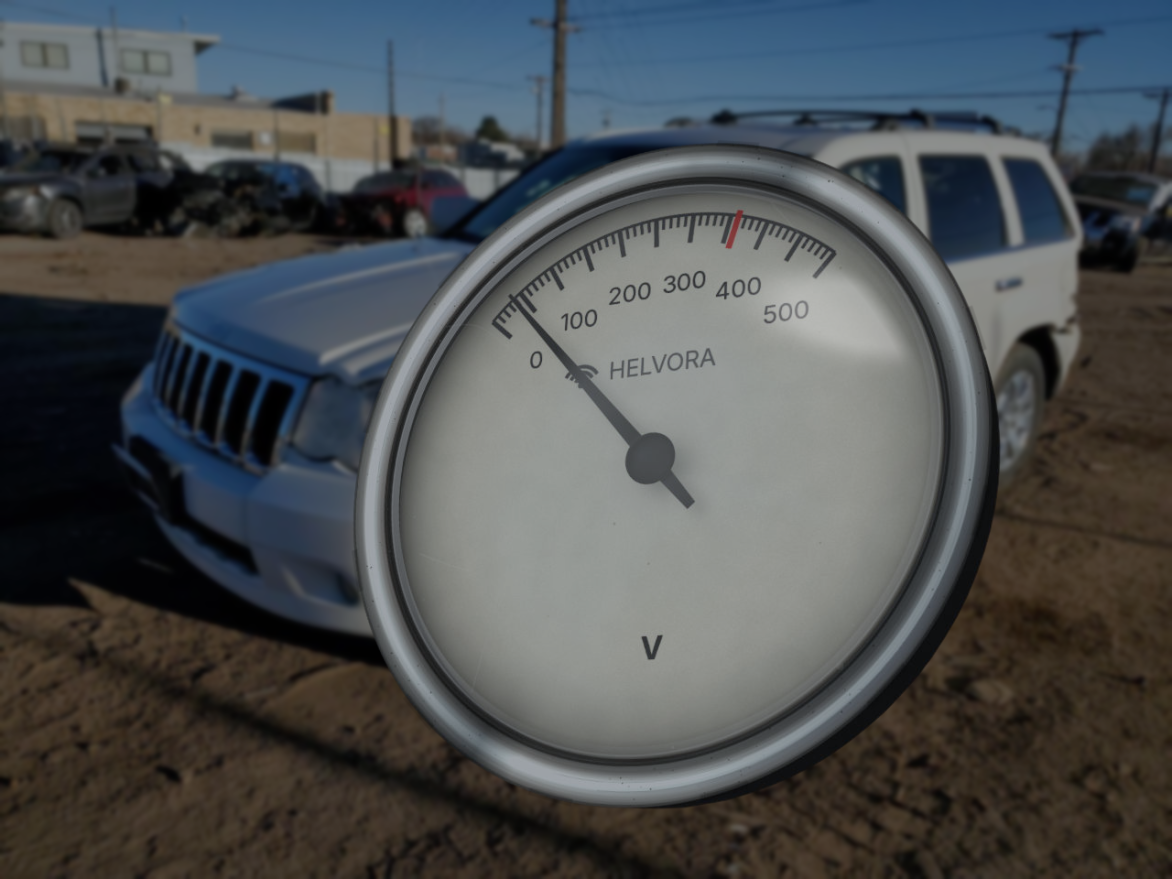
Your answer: 40; V
